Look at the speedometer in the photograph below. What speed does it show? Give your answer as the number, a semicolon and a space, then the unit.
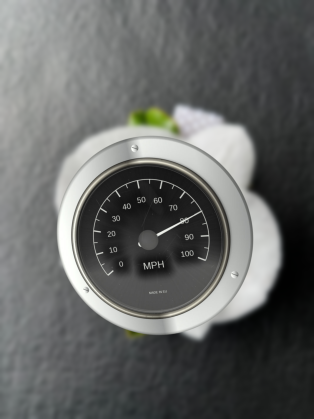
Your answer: 80; mph
